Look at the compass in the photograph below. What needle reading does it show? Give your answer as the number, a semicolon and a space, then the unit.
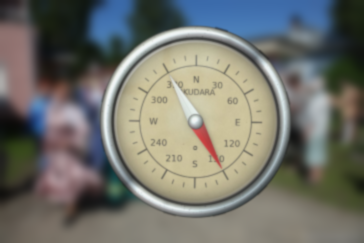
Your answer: 150; °
